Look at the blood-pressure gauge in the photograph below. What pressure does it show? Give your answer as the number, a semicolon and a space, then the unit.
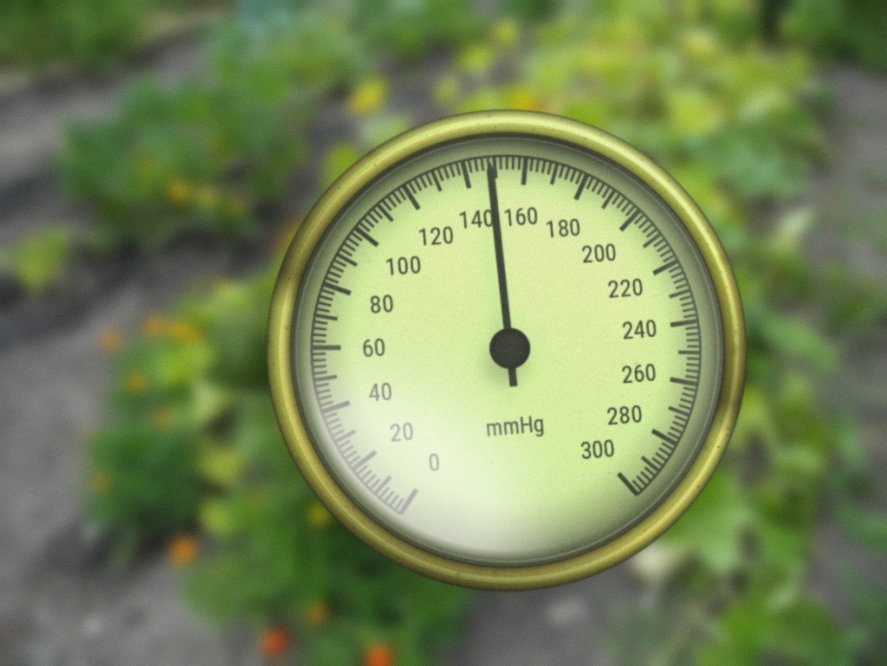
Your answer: 148; mmHg
